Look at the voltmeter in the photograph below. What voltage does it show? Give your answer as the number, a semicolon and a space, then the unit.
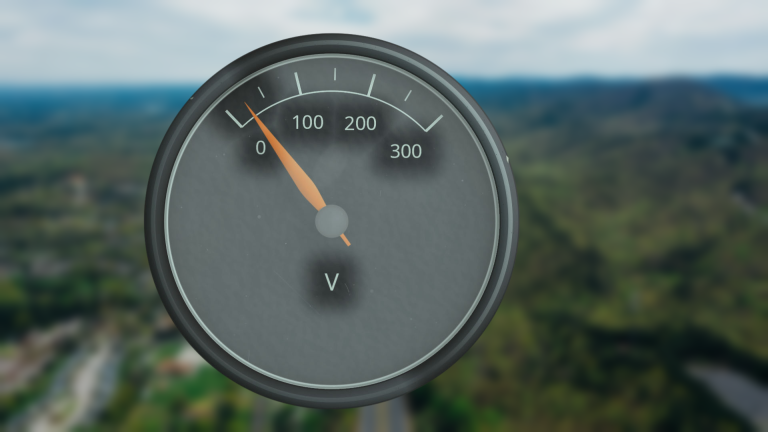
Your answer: 25; V
